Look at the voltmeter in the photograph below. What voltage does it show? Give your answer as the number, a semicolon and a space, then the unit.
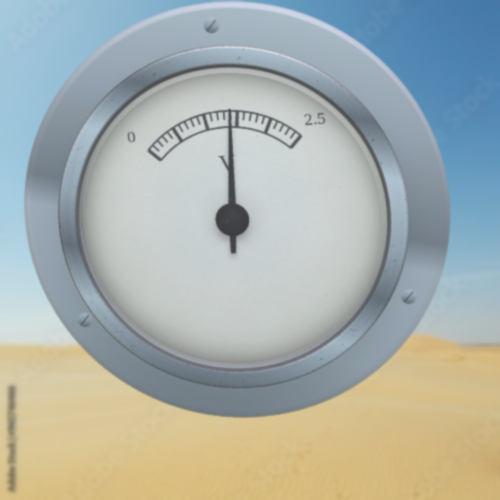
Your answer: 1.4; V
